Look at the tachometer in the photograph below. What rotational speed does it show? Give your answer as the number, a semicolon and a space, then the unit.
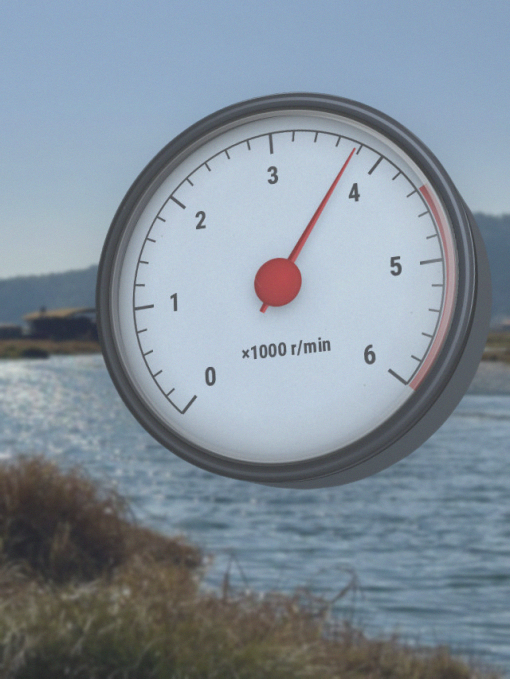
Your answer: 3800; rpm
